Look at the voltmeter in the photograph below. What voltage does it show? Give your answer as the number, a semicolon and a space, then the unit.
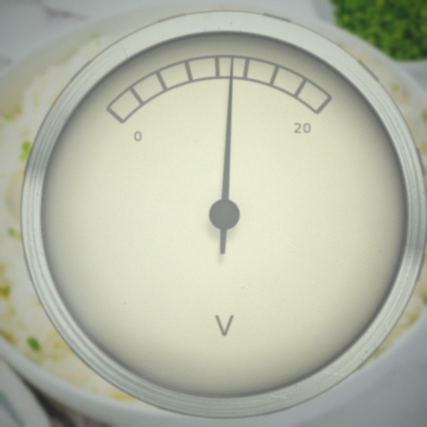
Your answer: 11.25; V
